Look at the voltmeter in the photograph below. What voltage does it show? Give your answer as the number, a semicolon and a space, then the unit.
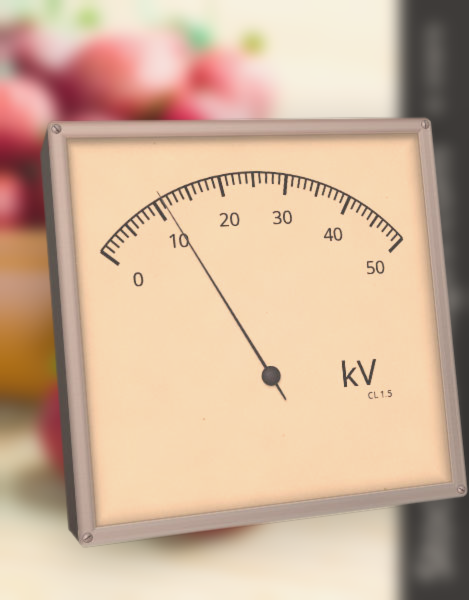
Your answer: 11; kV
